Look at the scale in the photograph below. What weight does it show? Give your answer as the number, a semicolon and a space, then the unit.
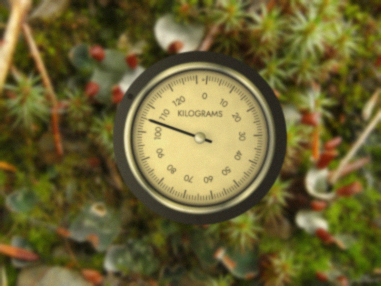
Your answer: 105; kg
